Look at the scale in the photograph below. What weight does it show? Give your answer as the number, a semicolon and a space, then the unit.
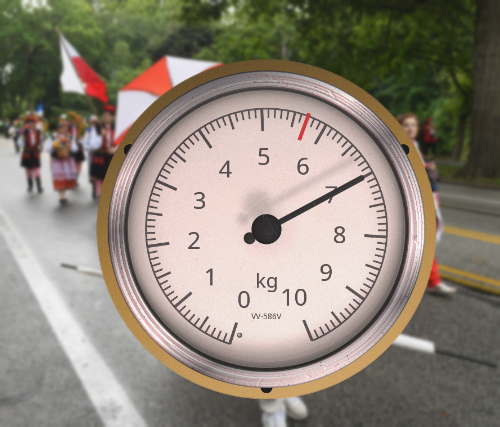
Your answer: 7; kg
